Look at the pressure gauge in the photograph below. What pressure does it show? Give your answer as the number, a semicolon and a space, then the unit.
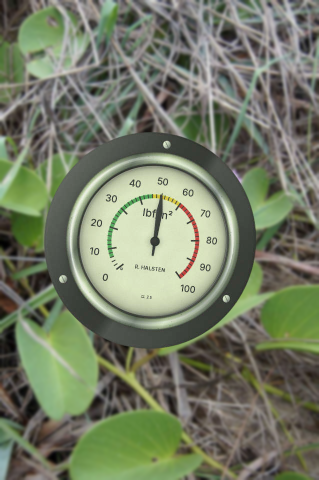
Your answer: 50; psi
